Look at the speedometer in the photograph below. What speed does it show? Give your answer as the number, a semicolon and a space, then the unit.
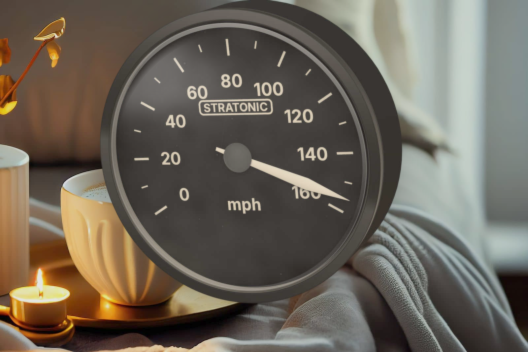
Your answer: 155; mph
